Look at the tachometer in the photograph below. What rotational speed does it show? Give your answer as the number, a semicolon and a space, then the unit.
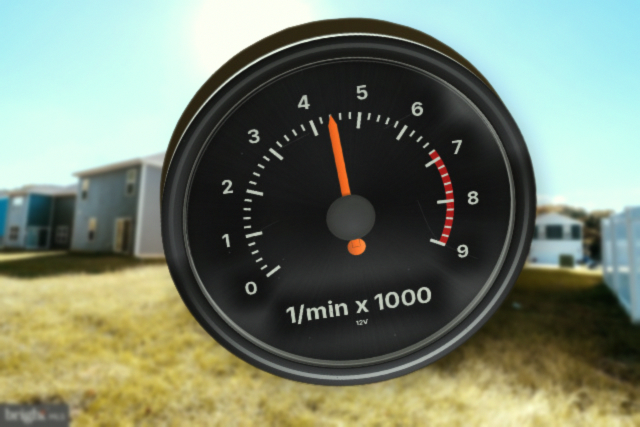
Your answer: 4400; rpm
